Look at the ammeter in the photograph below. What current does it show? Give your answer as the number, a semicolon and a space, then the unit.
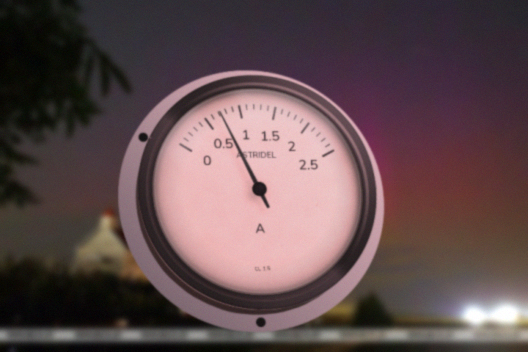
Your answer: 0.7; A
